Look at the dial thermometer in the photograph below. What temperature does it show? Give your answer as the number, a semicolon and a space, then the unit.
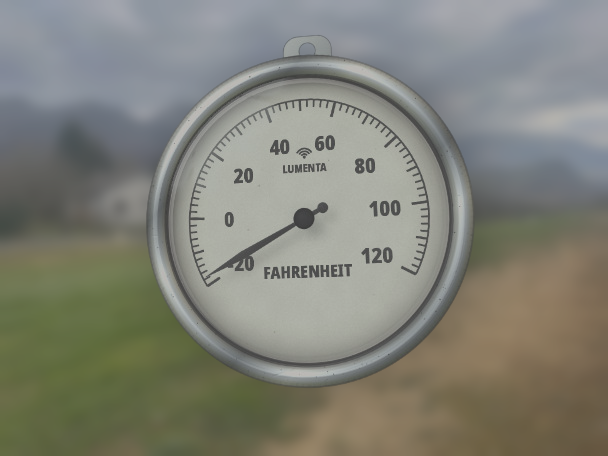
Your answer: -18; °F
